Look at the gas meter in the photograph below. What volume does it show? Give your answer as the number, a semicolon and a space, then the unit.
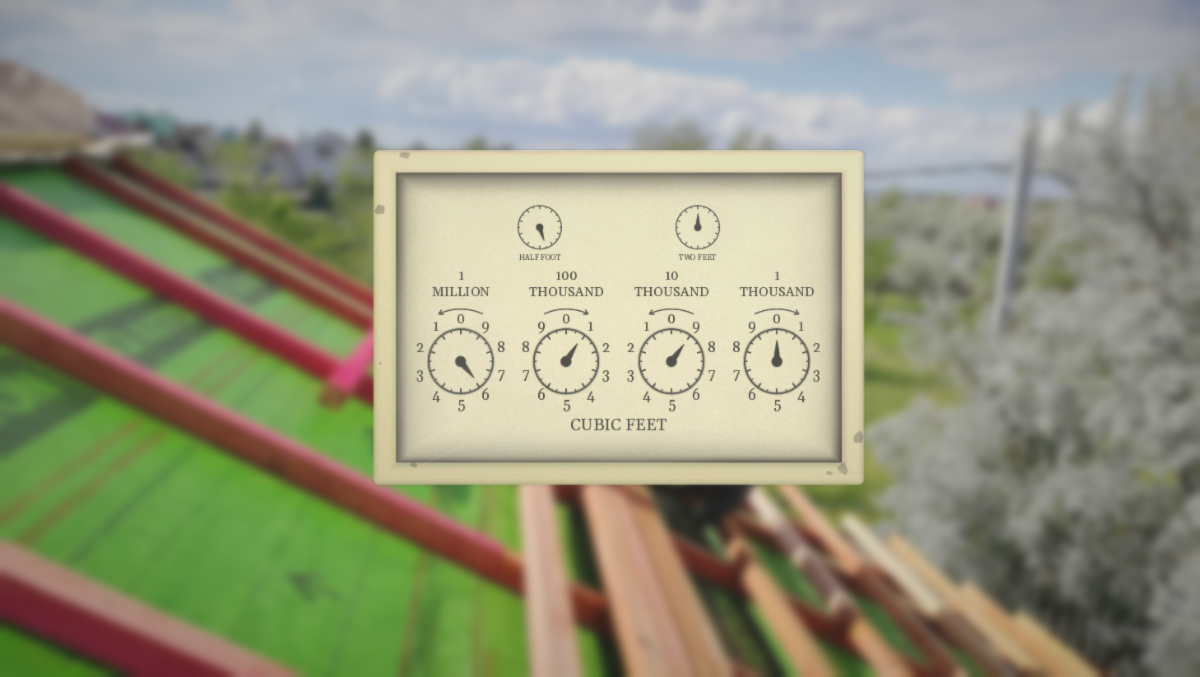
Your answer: 609000; ft³
